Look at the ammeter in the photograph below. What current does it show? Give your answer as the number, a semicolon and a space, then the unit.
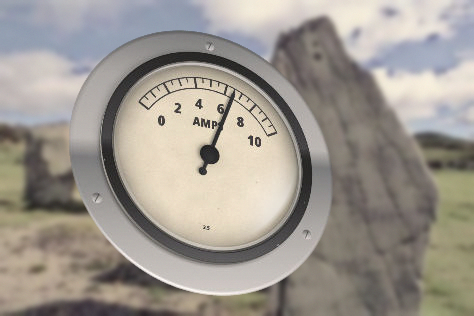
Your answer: 6.5; A
